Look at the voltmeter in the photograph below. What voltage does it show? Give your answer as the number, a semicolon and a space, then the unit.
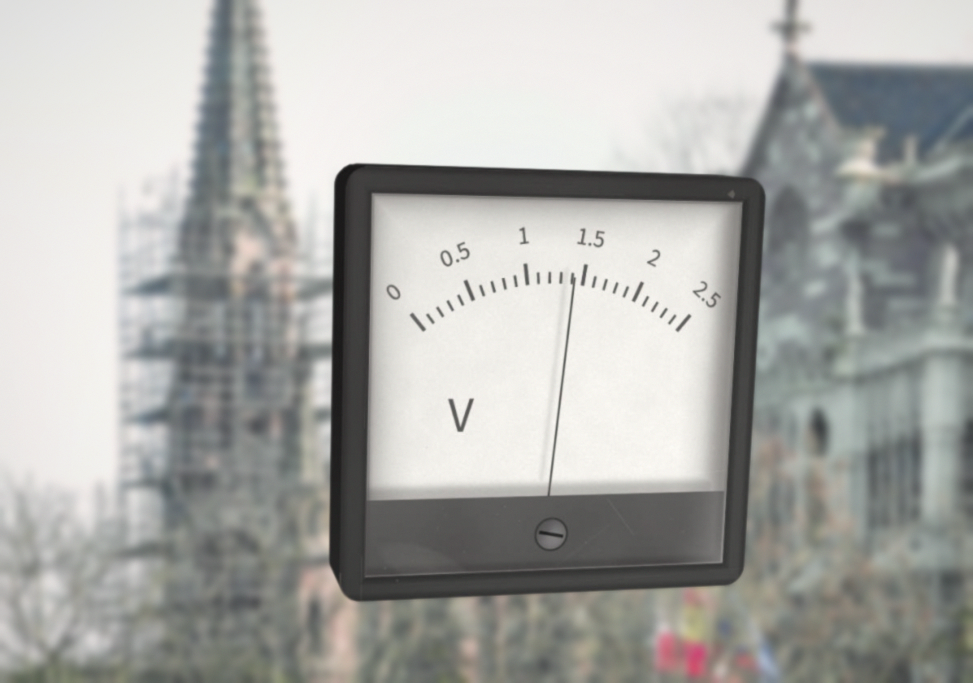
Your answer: 1.4; V
